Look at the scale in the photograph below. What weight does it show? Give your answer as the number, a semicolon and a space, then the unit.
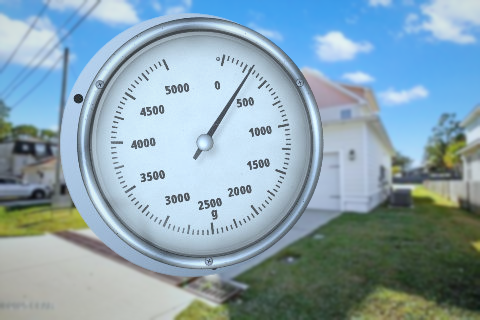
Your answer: 300; g
